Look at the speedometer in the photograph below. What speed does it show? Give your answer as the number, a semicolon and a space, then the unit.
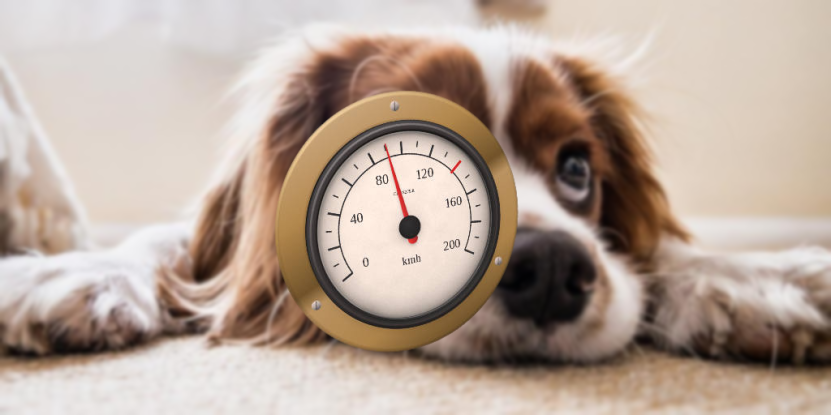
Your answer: 90; km/h
